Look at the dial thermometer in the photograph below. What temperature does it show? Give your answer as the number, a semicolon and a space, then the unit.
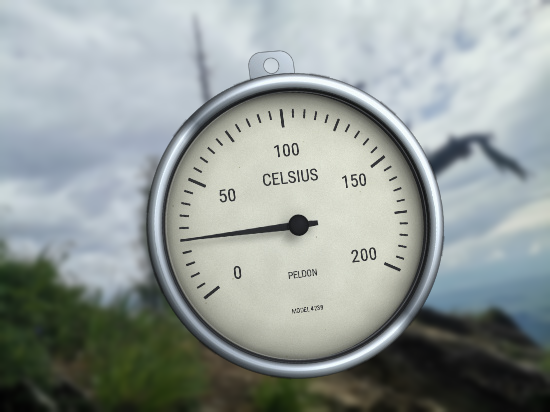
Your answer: 25; °C
